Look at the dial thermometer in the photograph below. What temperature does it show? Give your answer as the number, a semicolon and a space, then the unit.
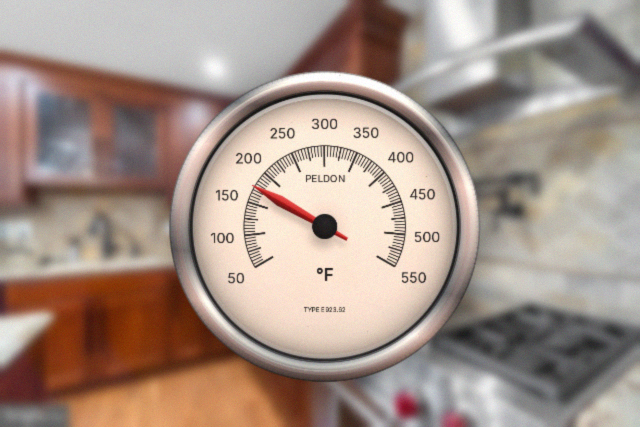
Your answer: 175; °F
